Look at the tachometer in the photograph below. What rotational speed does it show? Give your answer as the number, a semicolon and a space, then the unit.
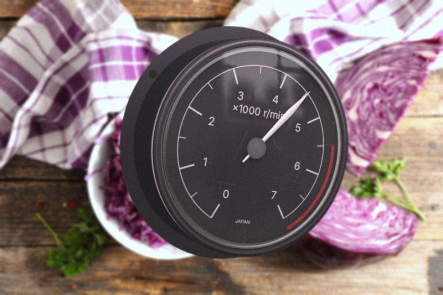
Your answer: 4500; rpm
